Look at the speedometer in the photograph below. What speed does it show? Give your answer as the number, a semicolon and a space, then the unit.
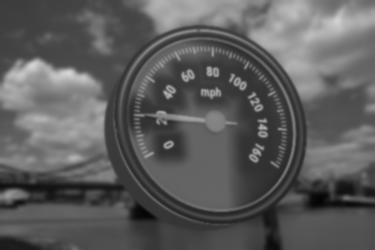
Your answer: 20; mph
